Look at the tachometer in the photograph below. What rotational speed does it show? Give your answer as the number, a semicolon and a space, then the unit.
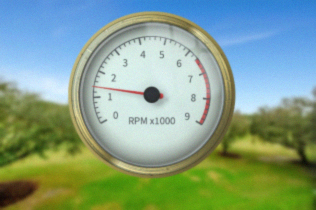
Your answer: 1400; rpm
